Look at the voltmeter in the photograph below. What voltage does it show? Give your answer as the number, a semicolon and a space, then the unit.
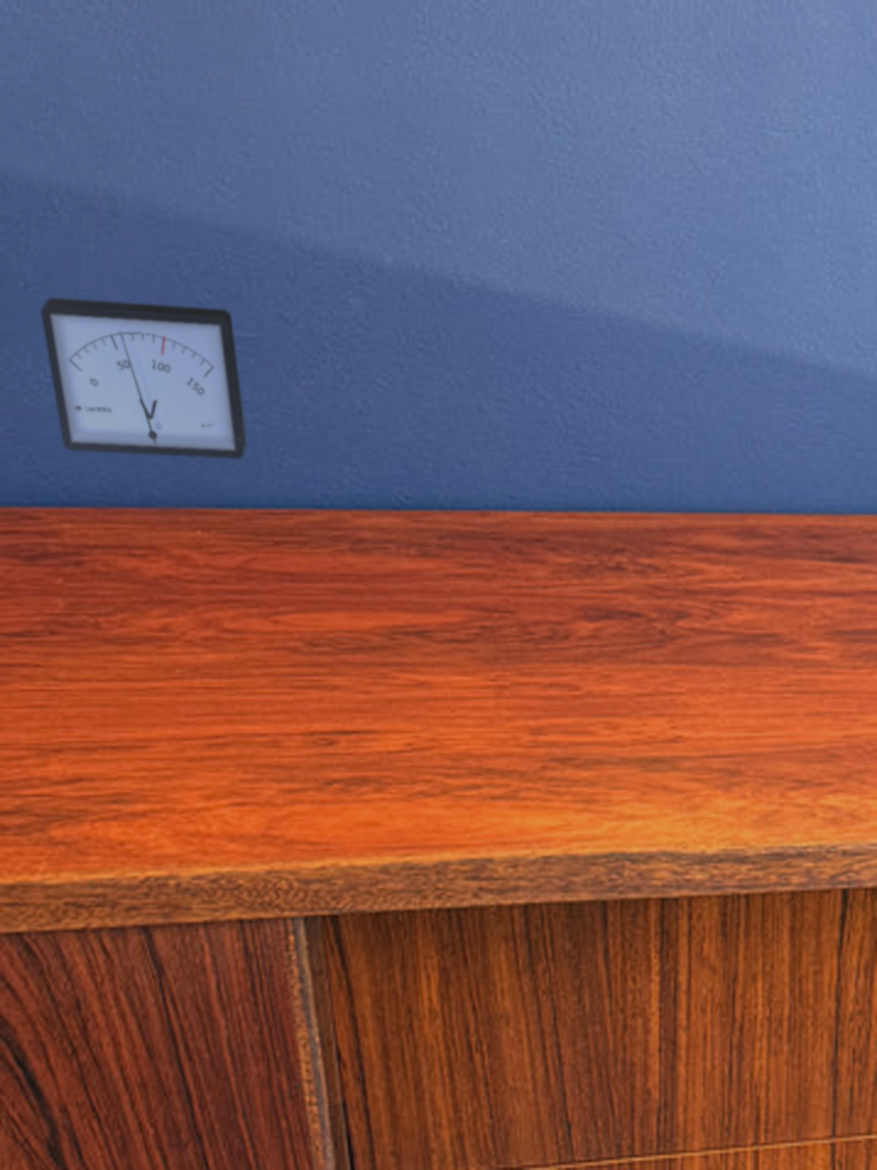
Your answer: 60; V
